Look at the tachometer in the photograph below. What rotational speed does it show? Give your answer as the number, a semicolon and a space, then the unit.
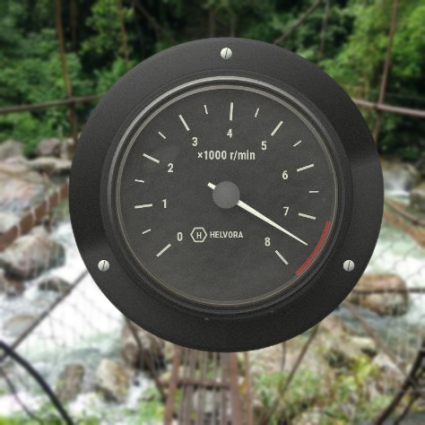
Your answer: 7500; rpm
